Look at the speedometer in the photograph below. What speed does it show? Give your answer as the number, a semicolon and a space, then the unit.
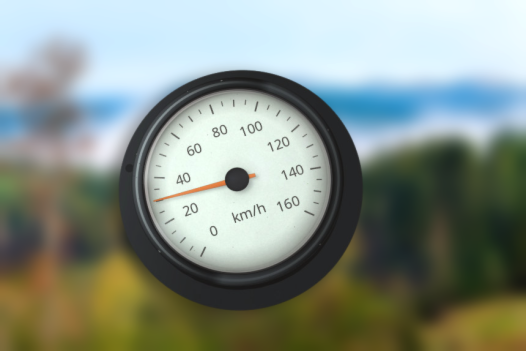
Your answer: 30; km/h
